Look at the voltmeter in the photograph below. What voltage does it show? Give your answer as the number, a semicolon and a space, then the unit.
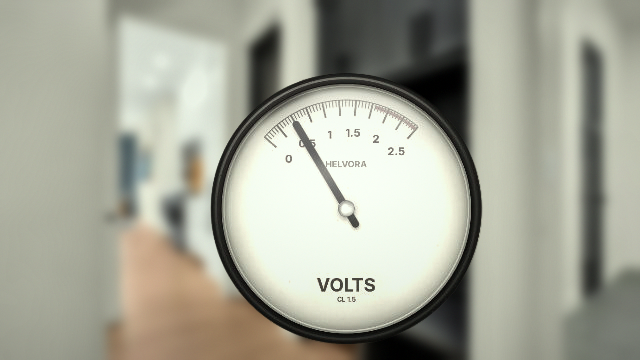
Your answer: 0.5; V
